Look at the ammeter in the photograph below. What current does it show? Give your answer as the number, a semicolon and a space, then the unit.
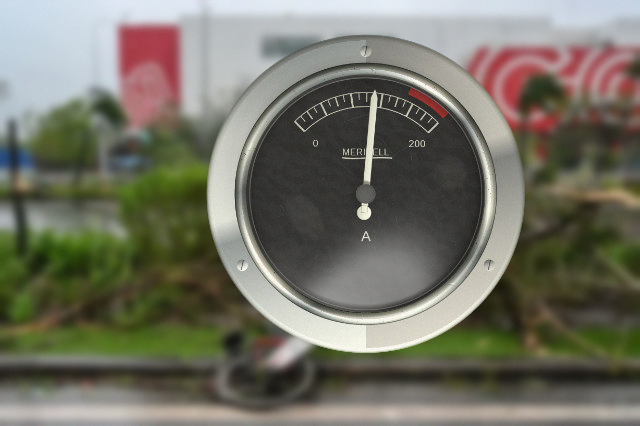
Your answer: 110; A
